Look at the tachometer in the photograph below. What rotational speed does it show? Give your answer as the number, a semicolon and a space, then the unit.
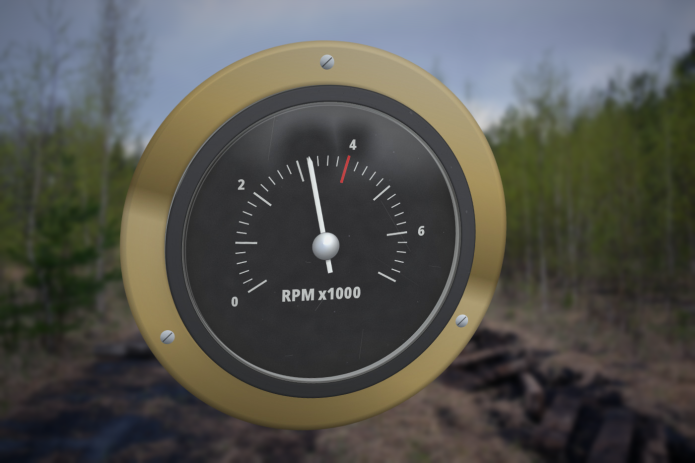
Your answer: 3200; rpm
